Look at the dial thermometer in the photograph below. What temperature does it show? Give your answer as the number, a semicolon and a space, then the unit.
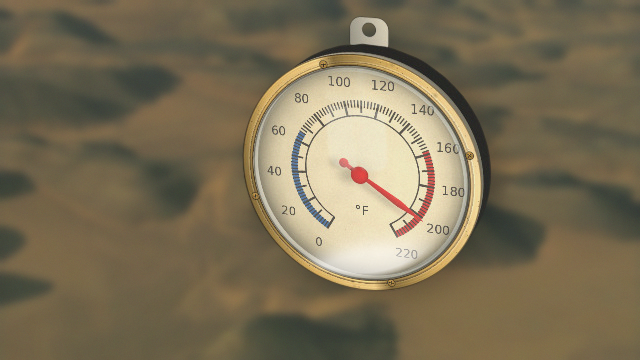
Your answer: 200; °F
